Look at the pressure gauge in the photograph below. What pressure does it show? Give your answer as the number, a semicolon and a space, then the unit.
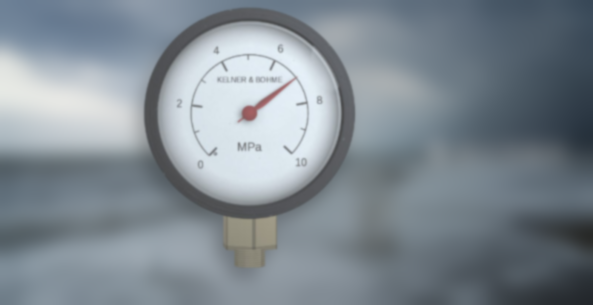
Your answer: 7; MPa
